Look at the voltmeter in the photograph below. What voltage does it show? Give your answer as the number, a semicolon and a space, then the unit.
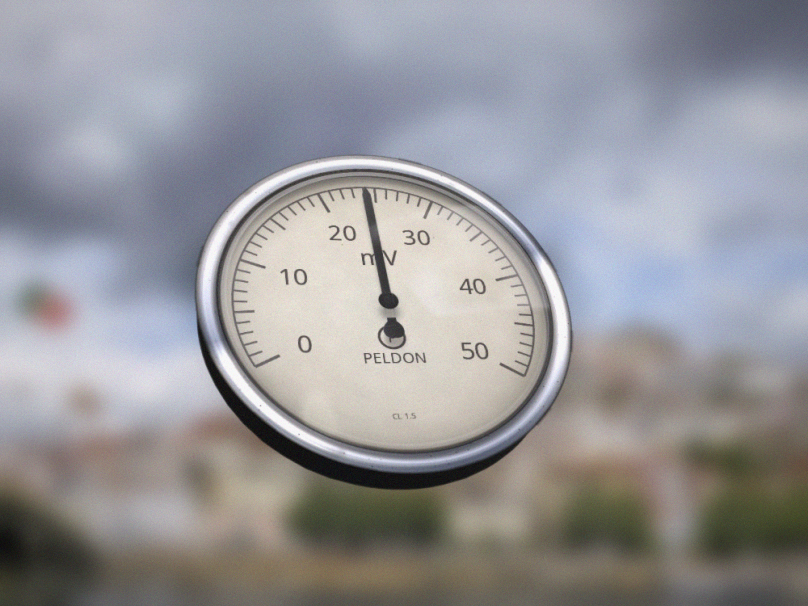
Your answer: 24; mV
